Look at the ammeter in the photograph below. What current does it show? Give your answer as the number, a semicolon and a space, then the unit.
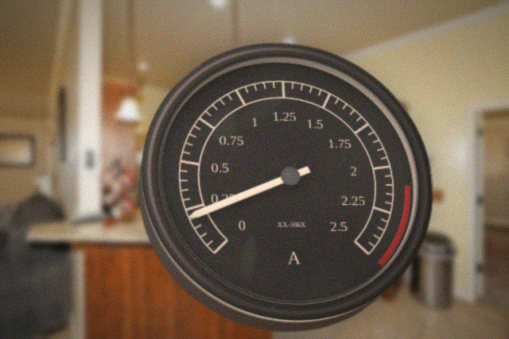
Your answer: 0.2; A
